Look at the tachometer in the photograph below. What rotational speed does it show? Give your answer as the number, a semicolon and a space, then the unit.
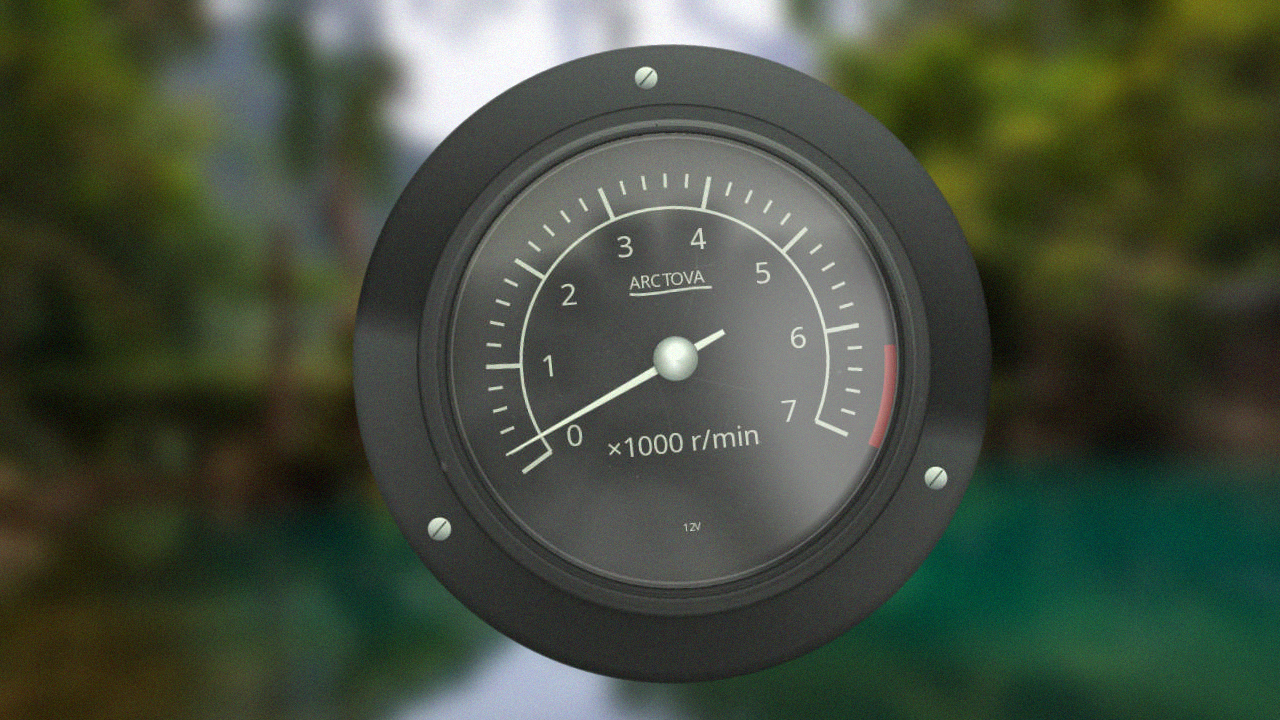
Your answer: 200; rpm
